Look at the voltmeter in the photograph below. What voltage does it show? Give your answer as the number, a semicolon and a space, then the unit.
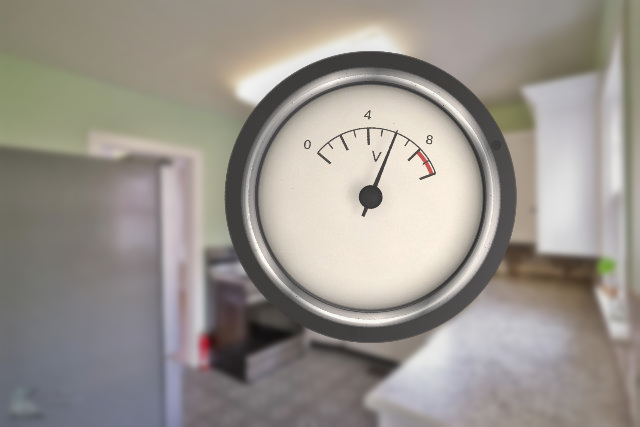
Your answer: 6; V
